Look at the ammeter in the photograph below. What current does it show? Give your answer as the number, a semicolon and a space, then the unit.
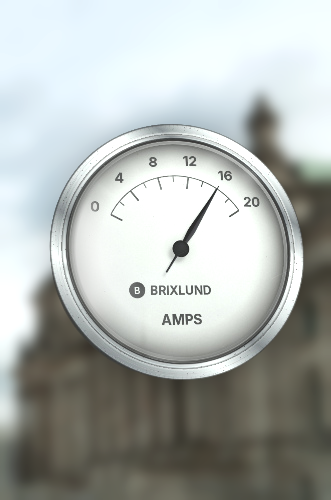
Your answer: 16; A
